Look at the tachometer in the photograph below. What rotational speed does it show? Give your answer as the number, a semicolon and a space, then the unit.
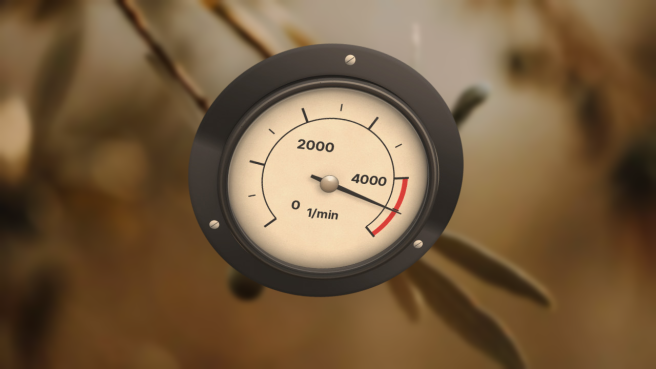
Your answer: 4500; rpm
